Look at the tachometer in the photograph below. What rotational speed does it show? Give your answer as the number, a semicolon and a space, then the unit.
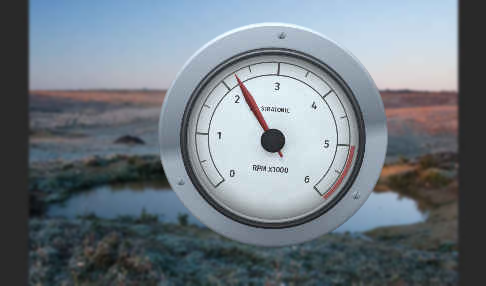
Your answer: 2250; rpm
